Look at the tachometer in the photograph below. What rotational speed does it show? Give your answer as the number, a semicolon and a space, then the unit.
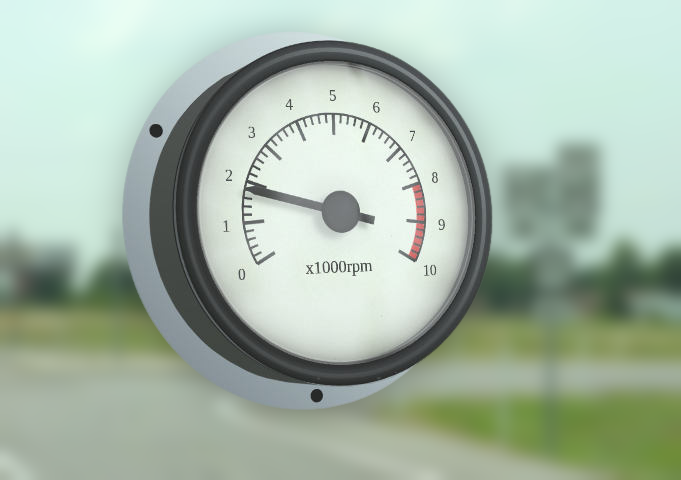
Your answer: 1800; rpm
